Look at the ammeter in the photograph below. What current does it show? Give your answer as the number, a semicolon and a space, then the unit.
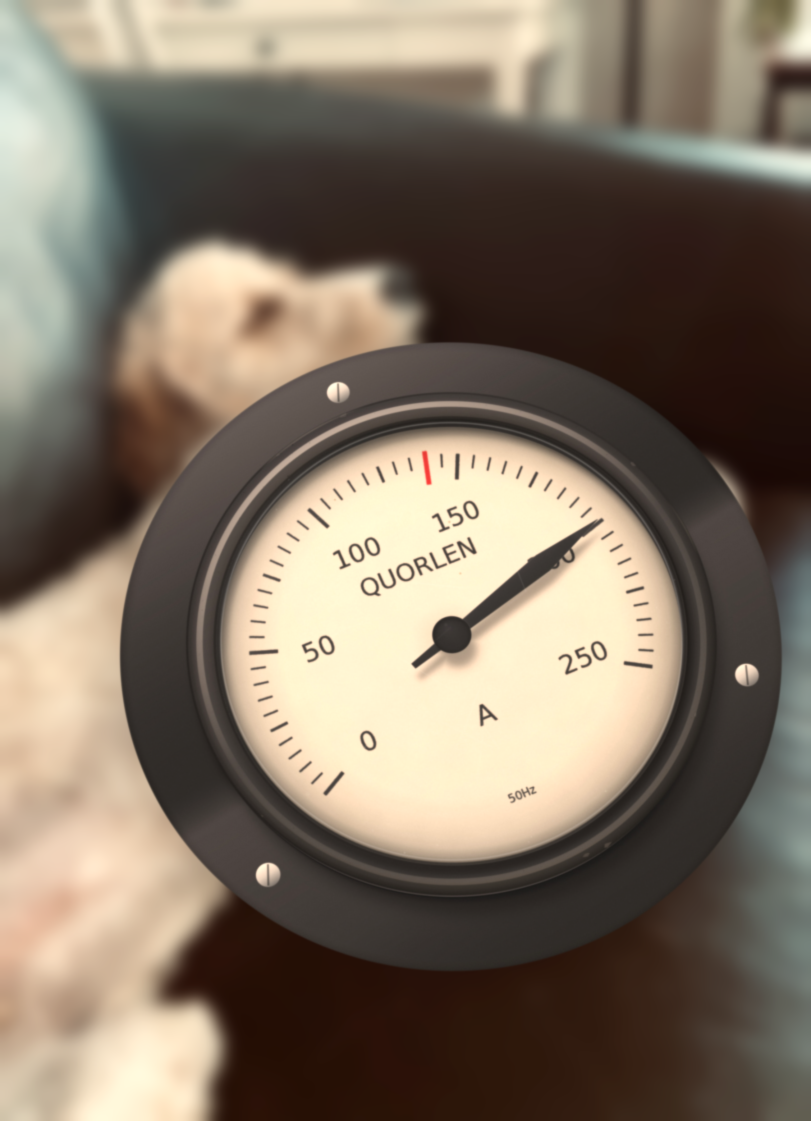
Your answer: 200; A
